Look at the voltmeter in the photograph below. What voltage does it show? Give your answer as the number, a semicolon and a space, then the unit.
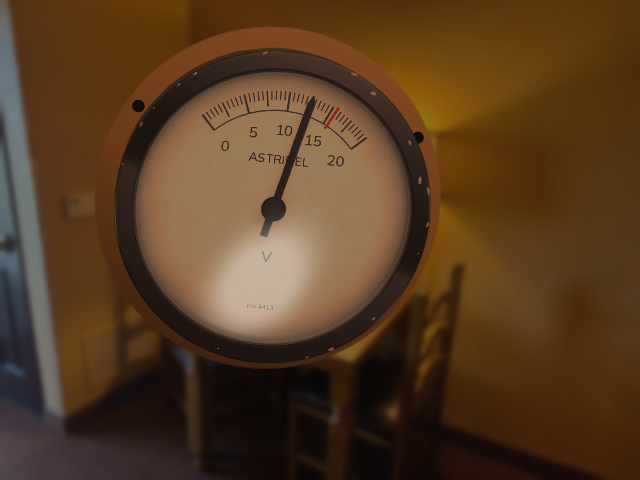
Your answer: 12.5; V
